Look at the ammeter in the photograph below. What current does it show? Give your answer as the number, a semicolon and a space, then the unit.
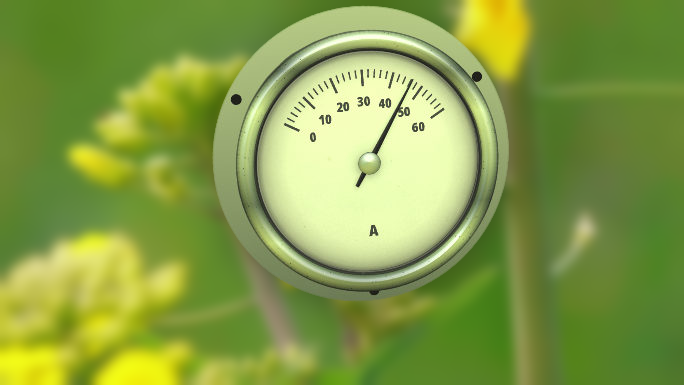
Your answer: 46; A
